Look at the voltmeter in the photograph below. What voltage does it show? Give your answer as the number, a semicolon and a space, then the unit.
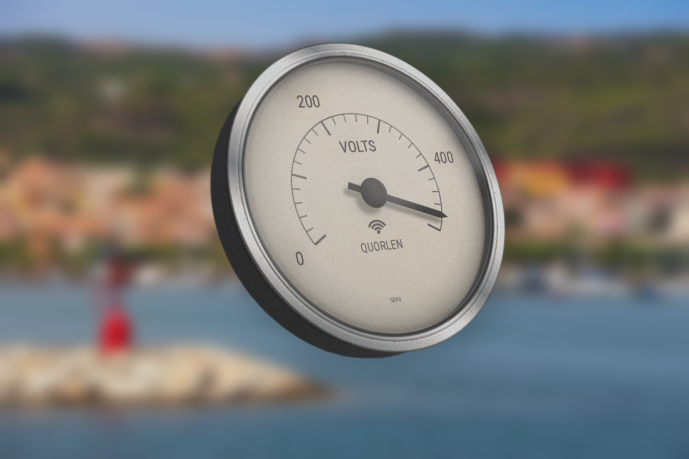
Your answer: 480; V
